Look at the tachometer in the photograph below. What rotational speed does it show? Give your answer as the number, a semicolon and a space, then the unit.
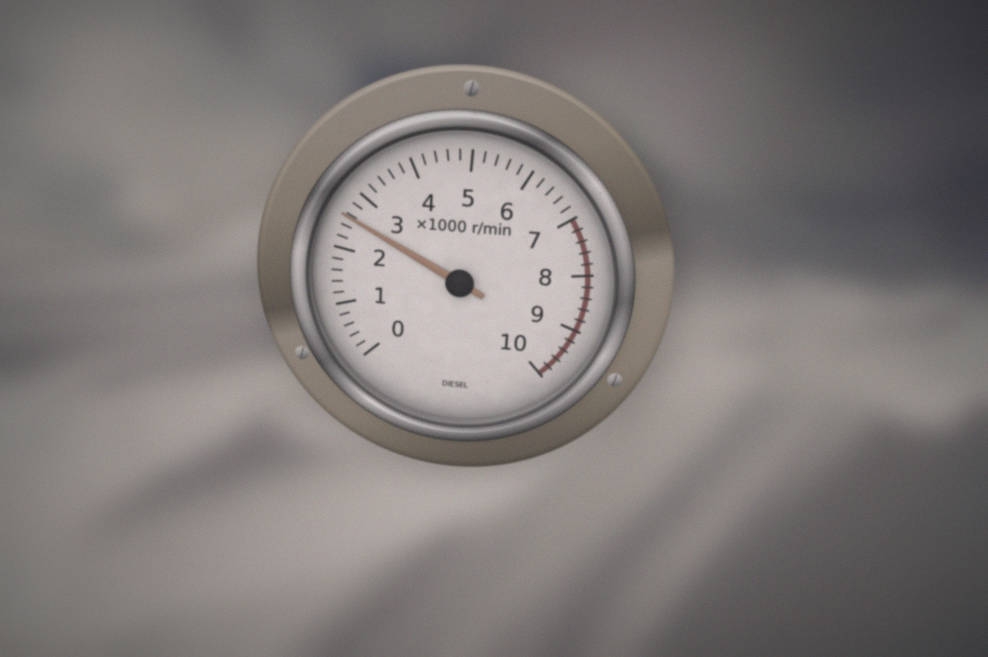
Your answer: 2600; rpm
